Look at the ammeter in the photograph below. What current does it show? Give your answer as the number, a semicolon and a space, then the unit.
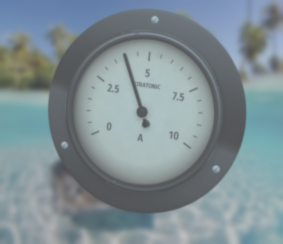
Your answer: 4; A
